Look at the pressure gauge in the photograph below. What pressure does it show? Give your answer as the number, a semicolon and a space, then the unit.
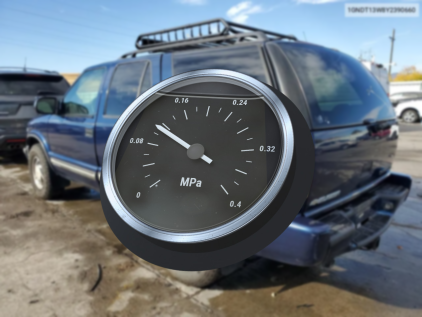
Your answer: 0.11; MPa
